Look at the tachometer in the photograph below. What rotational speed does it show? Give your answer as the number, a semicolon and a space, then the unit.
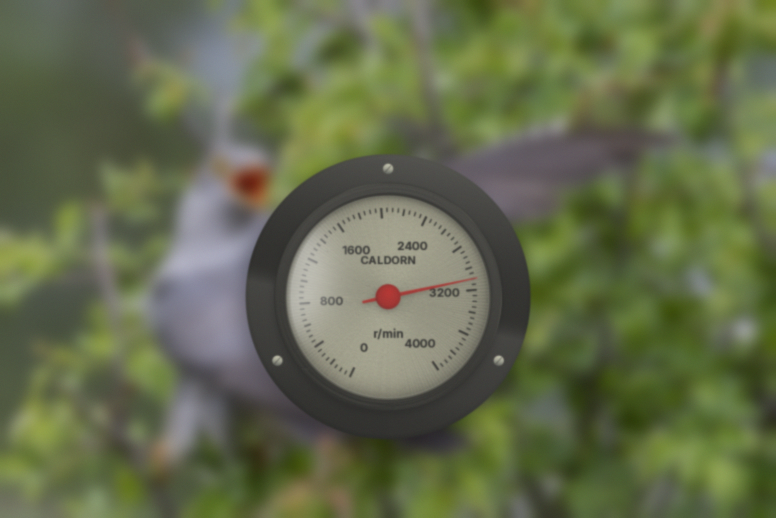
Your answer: 3100; rpm
